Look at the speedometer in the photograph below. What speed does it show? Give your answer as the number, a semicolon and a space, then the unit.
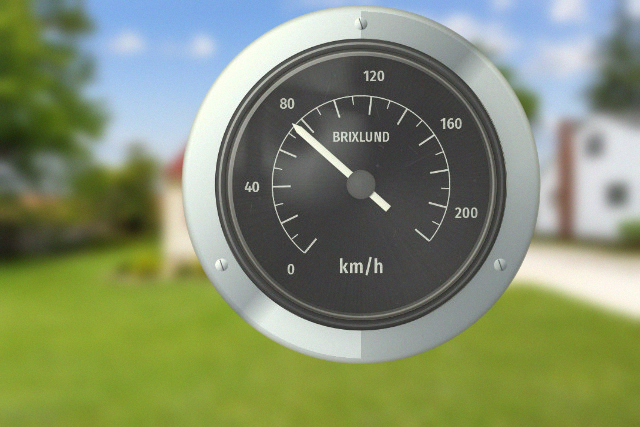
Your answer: 75; km/h
